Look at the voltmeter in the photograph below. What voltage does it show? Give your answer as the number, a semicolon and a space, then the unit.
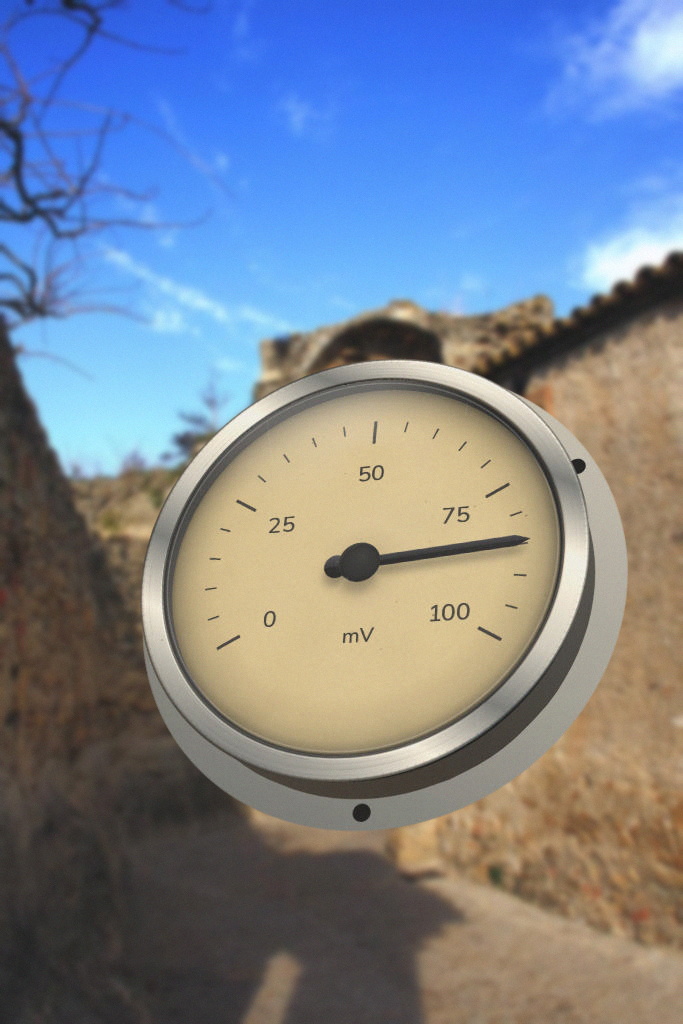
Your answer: 85; mV
